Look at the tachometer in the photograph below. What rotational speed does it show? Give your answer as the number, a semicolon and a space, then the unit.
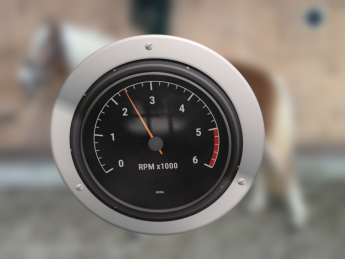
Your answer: 2400; rpm
